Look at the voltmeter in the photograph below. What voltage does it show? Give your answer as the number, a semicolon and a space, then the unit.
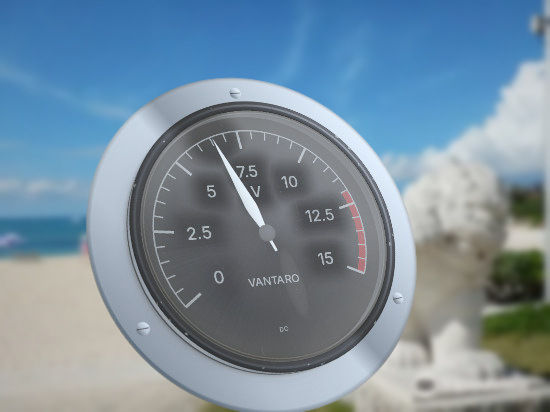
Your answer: 6.5; V
